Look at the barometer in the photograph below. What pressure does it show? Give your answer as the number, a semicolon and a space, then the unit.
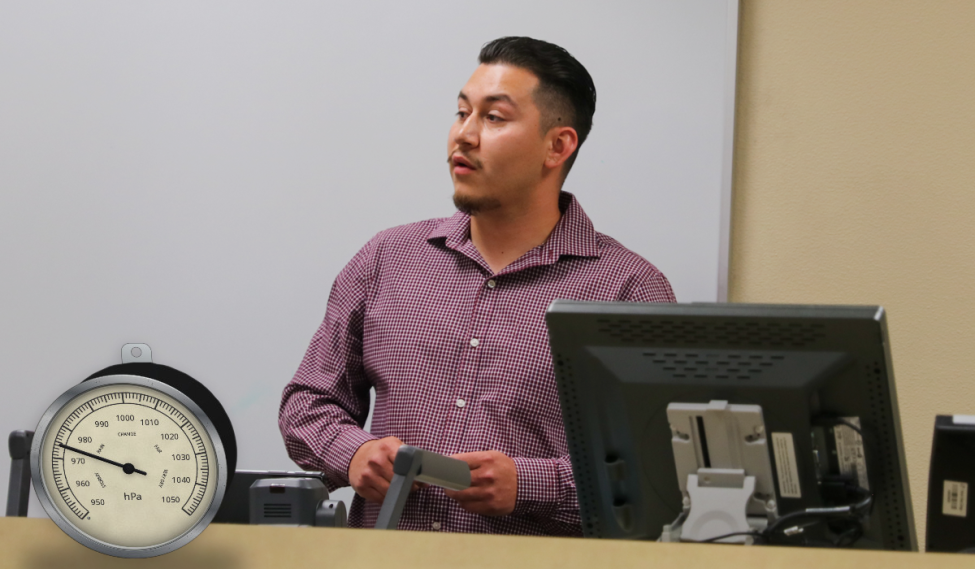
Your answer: 975; hPa
